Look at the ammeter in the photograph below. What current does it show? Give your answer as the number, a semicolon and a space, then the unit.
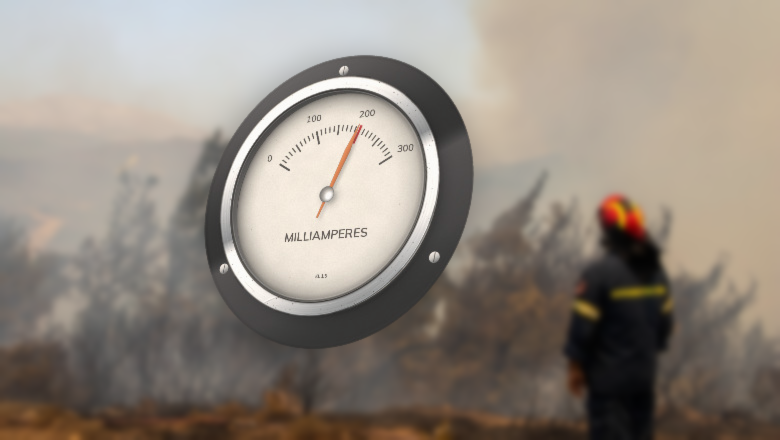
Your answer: 200; mA
